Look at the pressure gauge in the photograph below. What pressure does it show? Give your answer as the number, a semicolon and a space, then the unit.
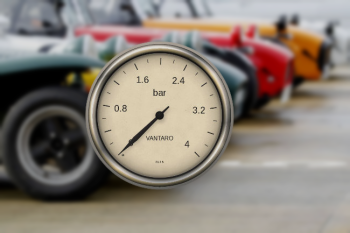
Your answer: 0; bar
